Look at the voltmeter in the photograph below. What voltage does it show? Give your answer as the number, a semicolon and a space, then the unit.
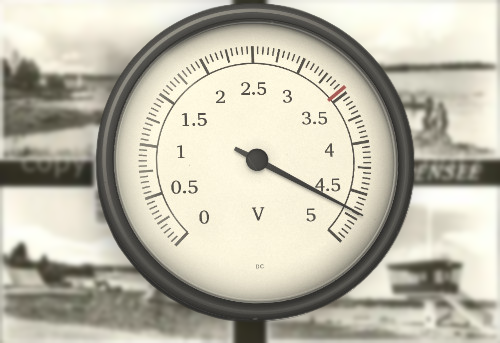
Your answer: 4.7; V
